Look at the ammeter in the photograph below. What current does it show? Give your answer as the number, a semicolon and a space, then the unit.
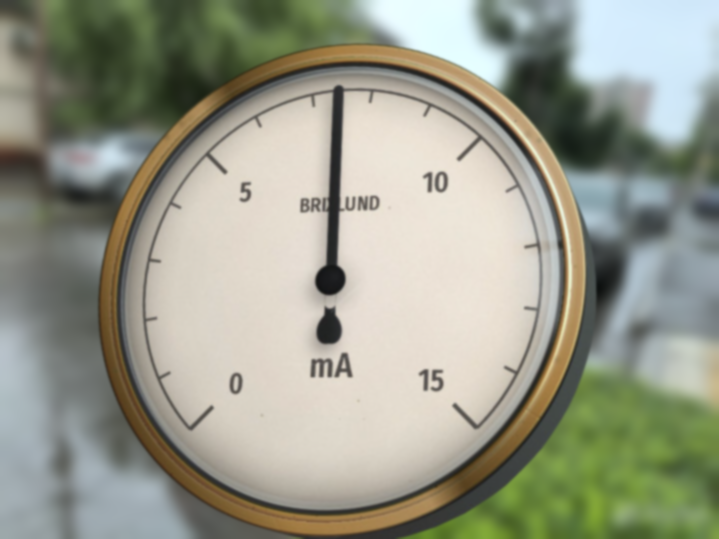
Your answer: 7.5; mA
